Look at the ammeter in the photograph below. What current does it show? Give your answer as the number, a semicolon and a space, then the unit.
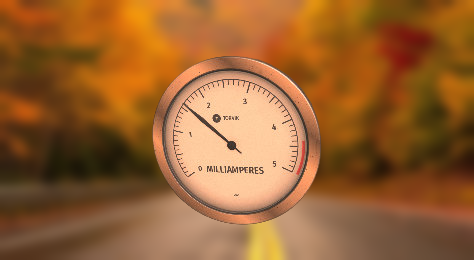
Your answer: 1.6; mA
